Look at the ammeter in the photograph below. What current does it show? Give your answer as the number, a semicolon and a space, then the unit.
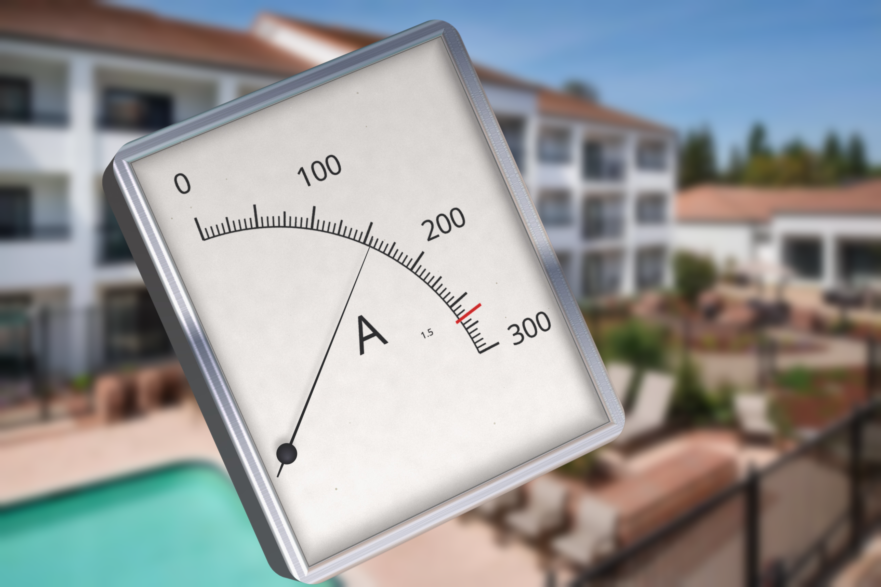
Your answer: 155; A
